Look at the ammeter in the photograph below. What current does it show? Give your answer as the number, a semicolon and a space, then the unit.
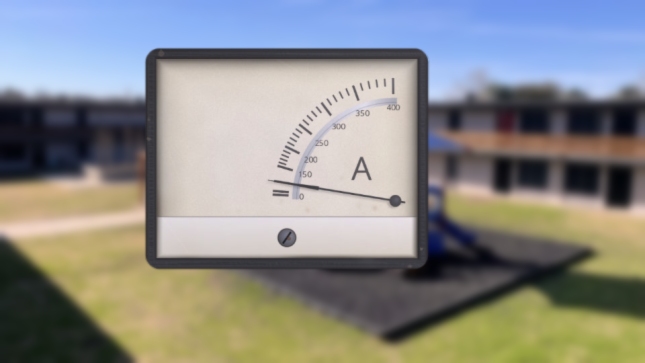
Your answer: 100; A
